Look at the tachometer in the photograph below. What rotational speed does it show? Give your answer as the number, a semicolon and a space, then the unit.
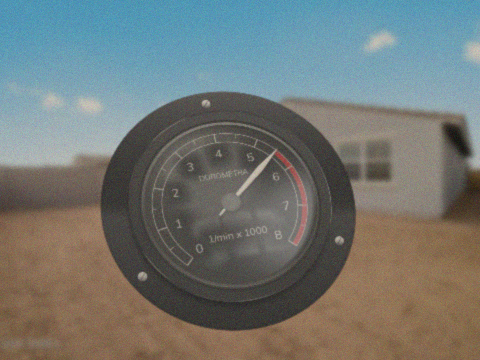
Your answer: 5500; rpm
